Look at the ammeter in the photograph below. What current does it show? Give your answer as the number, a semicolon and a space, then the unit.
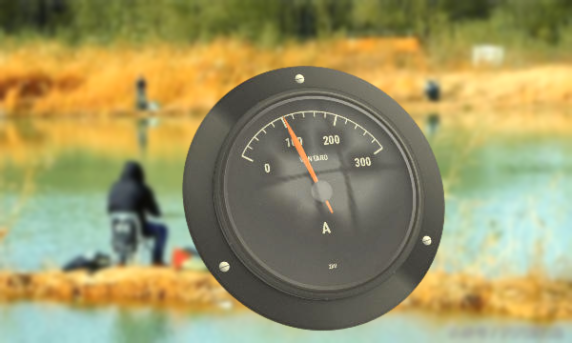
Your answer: 100; A
